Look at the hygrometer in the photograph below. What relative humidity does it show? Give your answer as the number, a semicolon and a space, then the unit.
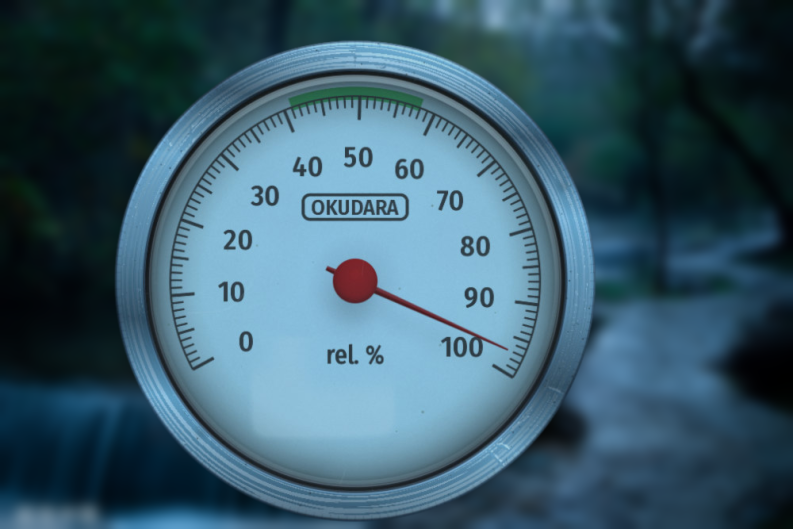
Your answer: 97; %
